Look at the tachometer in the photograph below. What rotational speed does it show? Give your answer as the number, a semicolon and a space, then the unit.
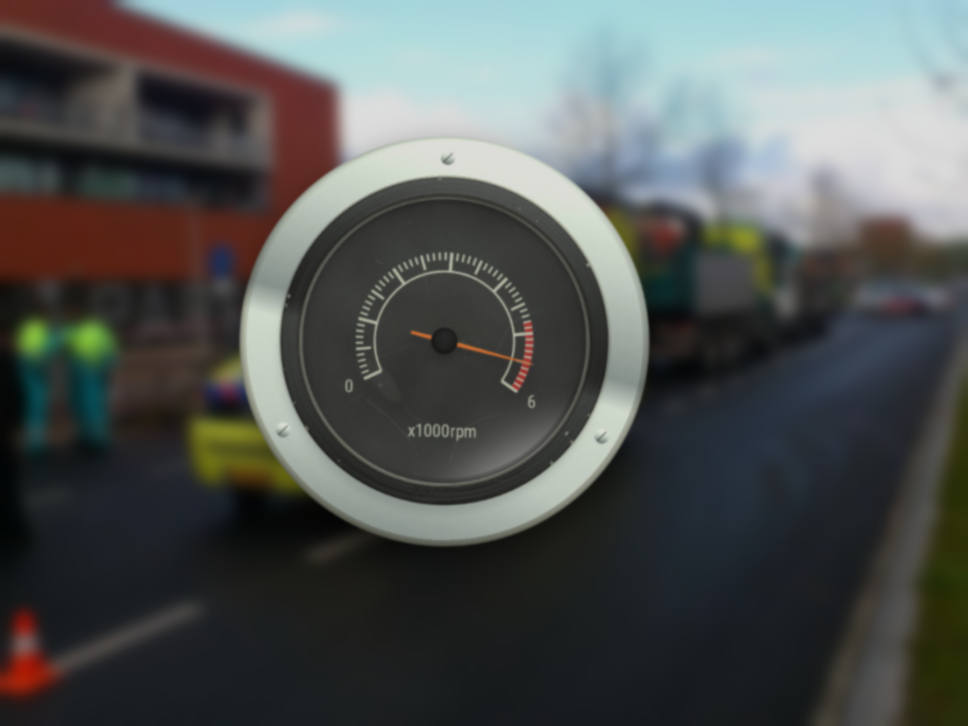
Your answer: 5500; rpm
